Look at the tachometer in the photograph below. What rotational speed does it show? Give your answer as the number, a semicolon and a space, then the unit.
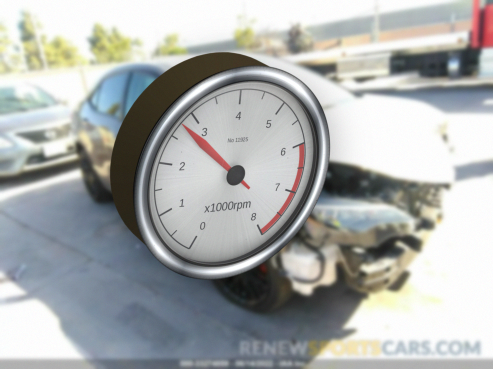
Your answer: 2750; rpm
